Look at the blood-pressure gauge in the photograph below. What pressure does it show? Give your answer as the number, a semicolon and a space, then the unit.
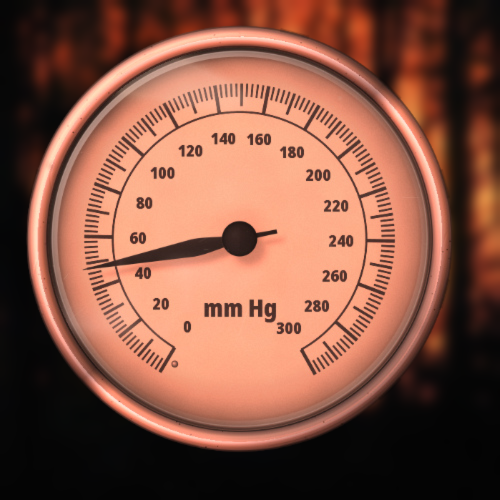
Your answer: 48; mmHg
